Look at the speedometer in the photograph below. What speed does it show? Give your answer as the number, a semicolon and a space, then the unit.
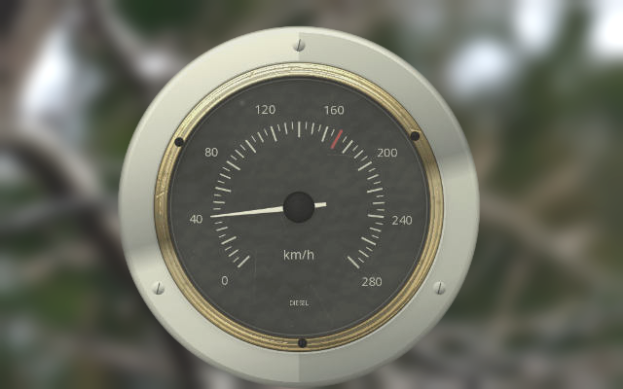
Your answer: 40; km/h
